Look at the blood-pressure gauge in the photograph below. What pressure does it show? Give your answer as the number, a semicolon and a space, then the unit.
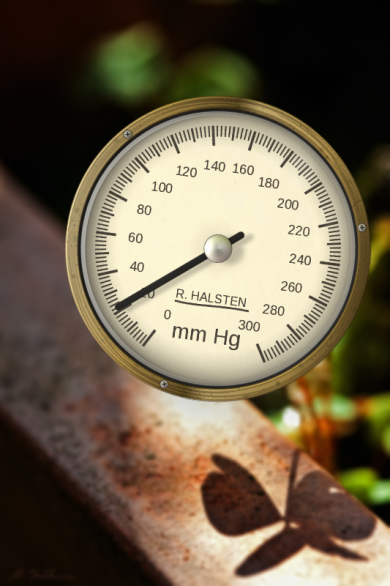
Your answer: 22; mmHg
